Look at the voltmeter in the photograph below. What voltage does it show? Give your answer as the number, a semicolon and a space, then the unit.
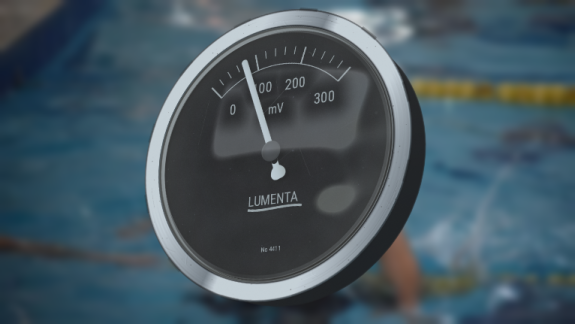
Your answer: 80; mV
